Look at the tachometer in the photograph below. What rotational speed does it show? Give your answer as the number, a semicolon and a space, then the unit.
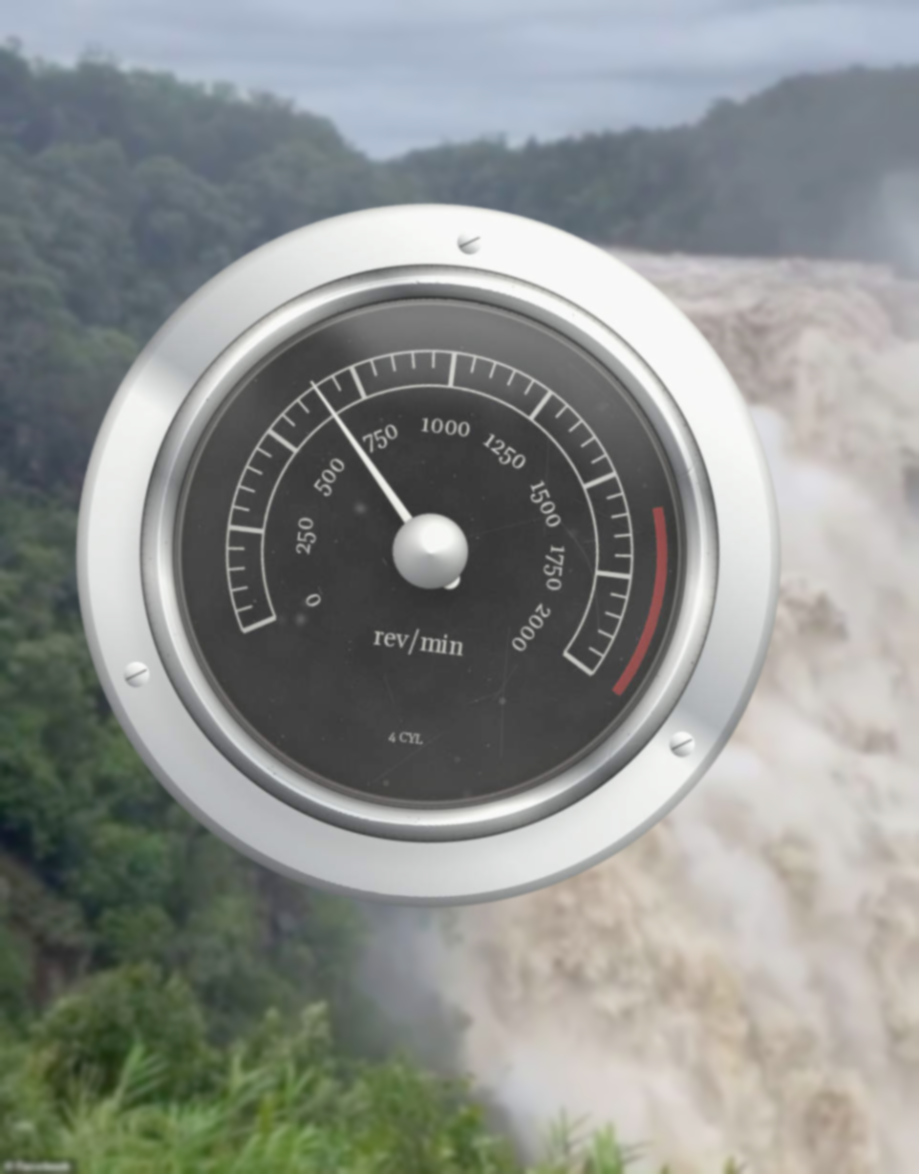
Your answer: 650; rpm
